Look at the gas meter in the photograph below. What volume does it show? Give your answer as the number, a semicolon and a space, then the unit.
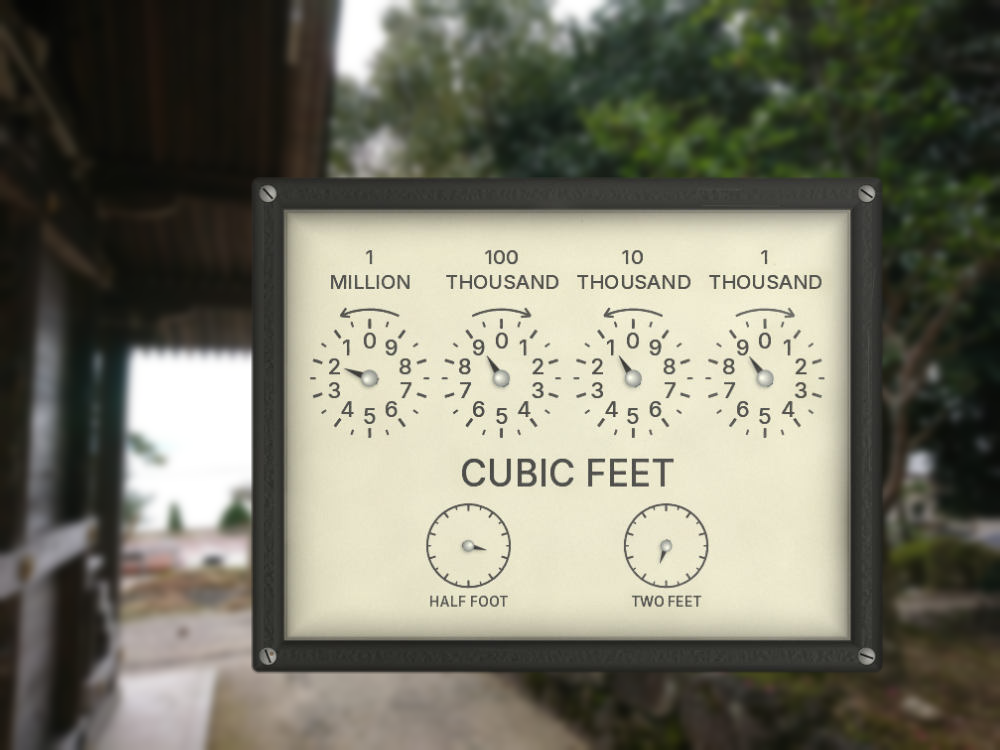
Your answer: 190900; ft³
